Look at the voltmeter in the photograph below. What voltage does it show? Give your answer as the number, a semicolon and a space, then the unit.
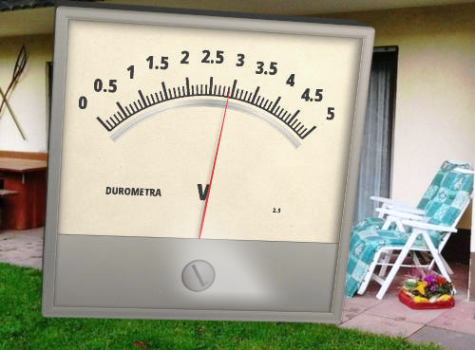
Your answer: 2.9; V
